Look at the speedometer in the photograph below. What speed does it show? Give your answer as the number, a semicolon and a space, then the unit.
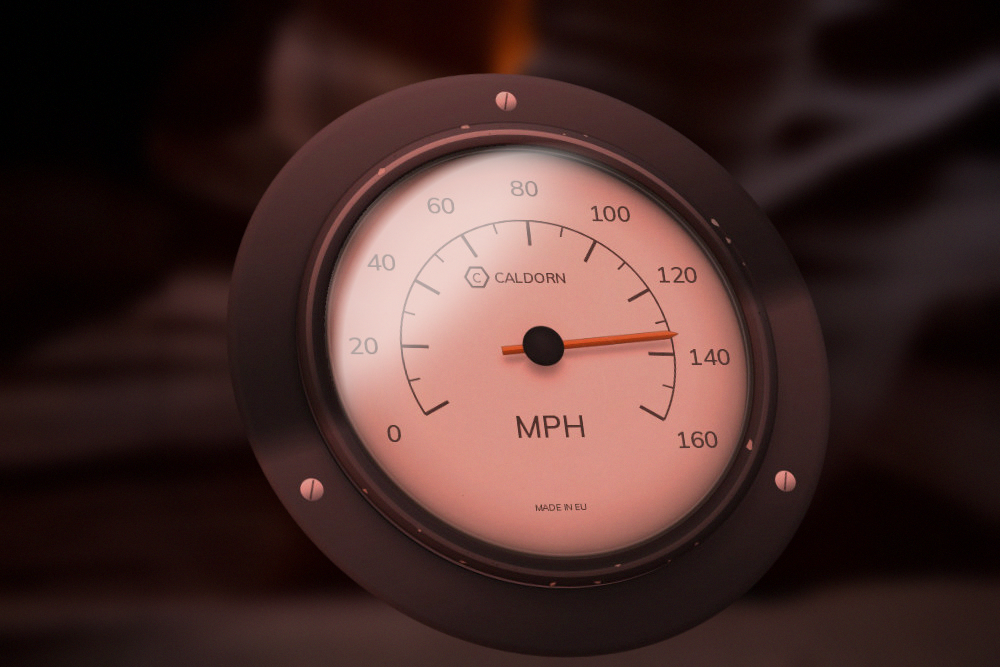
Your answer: 135; mph
